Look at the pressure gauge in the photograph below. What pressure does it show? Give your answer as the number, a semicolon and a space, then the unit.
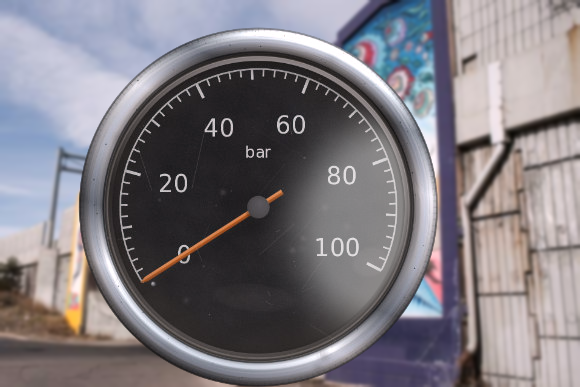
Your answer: 0; bar
